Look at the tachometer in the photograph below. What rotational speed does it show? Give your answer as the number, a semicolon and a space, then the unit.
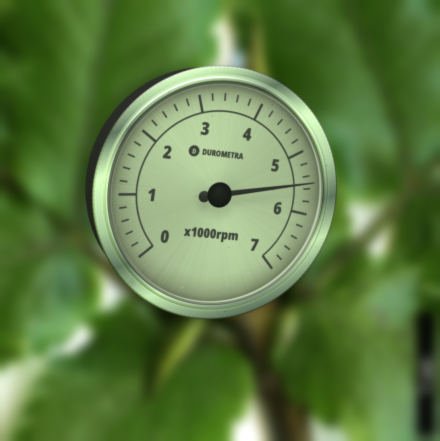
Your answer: 5500; rpm
